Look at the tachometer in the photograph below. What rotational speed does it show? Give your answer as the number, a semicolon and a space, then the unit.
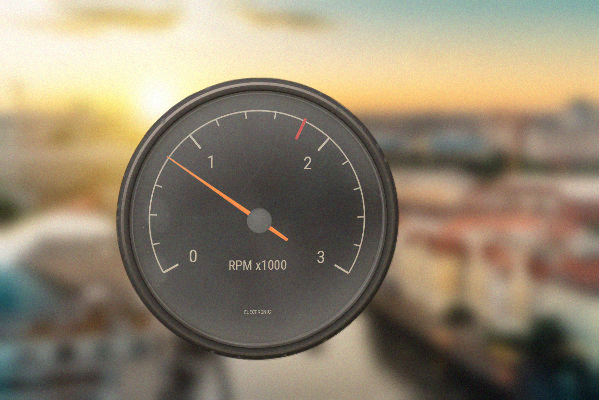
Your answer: 800; rpm
